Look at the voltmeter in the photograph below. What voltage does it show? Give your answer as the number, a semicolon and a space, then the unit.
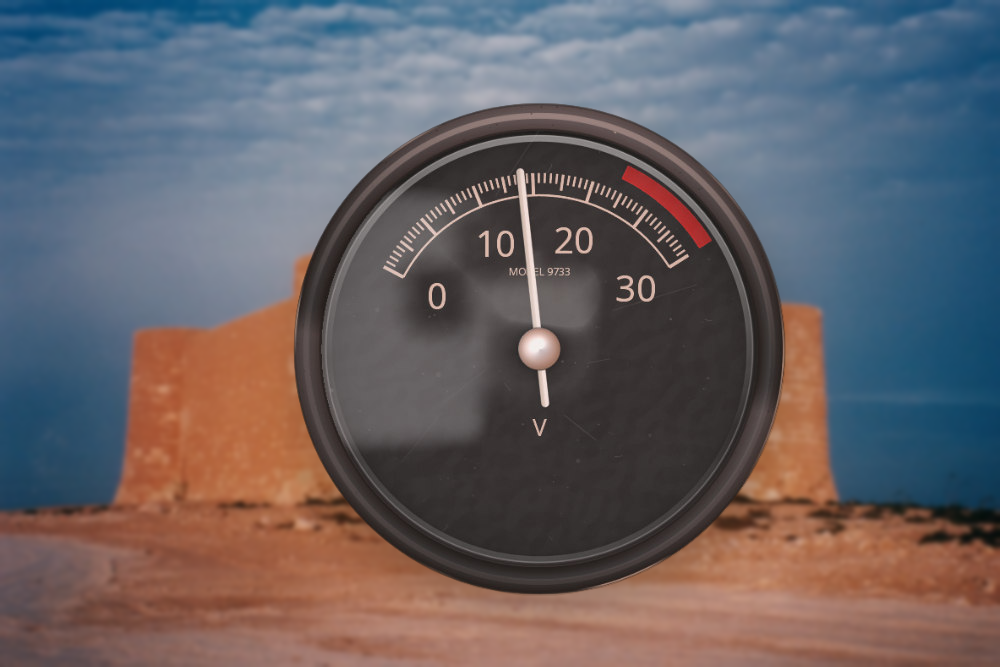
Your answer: 14; V
